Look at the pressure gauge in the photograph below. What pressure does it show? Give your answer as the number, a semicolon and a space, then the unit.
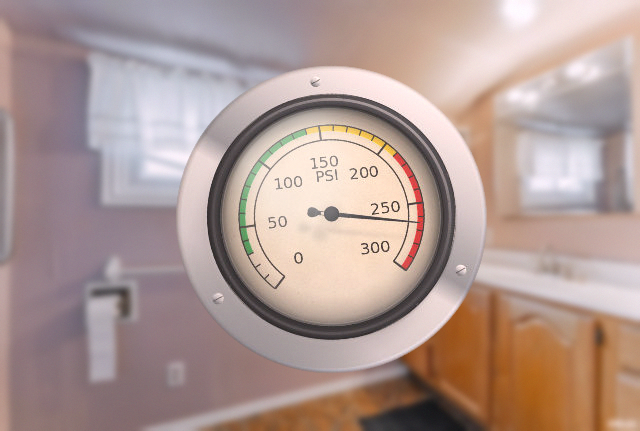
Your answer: 265; psi
